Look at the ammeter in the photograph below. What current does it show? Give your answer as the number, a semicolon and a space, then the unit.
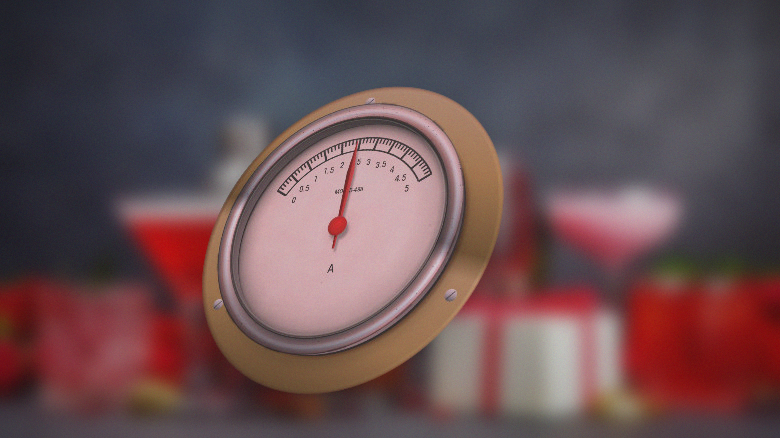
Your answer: 2.5; A
